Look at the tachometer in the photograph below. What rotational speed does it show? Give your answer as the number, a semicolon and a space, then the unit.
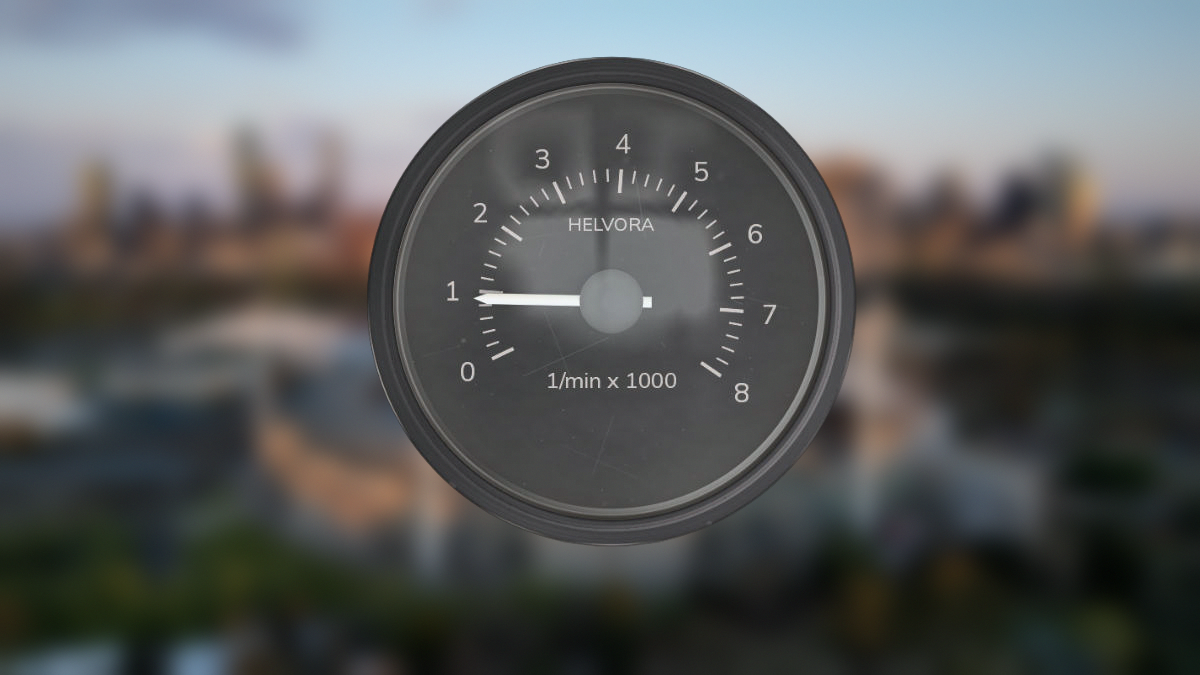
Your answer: 900; rpm
